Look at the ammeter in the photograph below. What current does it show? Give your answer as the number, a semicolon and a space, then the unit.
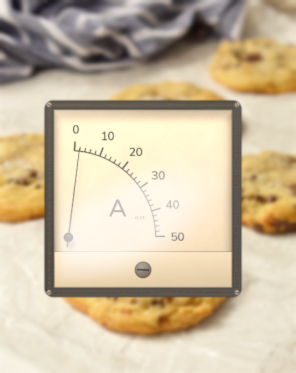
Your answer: 2; A
